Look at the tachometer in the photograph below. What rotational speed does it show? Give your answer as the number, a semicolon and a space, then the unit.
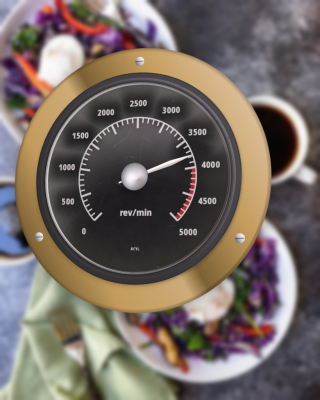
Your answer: 3800; rpm
